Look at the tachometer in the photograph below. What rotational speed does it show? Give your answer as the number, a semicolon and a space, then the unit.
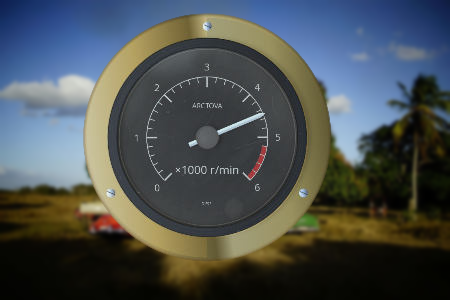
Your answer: 4500; rpm
